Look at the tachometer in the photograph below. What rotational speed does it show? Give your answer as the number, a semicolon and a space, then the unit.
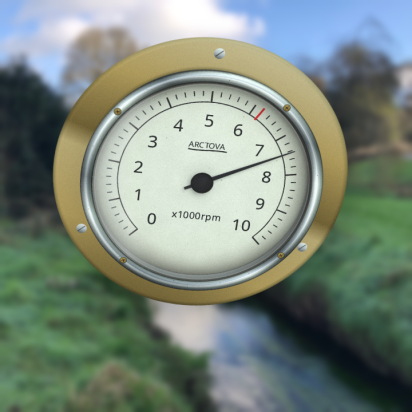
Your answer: 7400; rpm
